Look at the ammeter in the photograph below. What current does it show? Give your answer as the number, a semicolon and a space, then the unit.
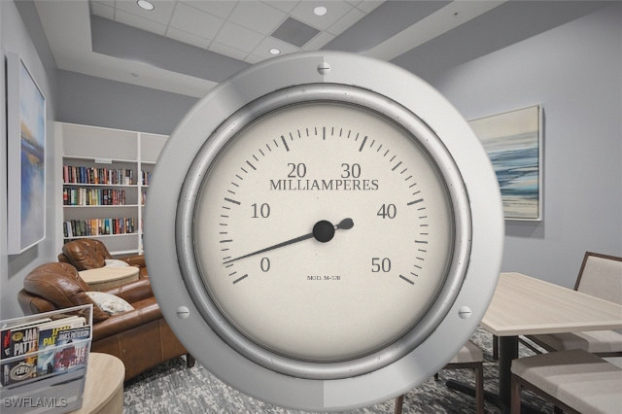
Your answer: 2.5; mA
